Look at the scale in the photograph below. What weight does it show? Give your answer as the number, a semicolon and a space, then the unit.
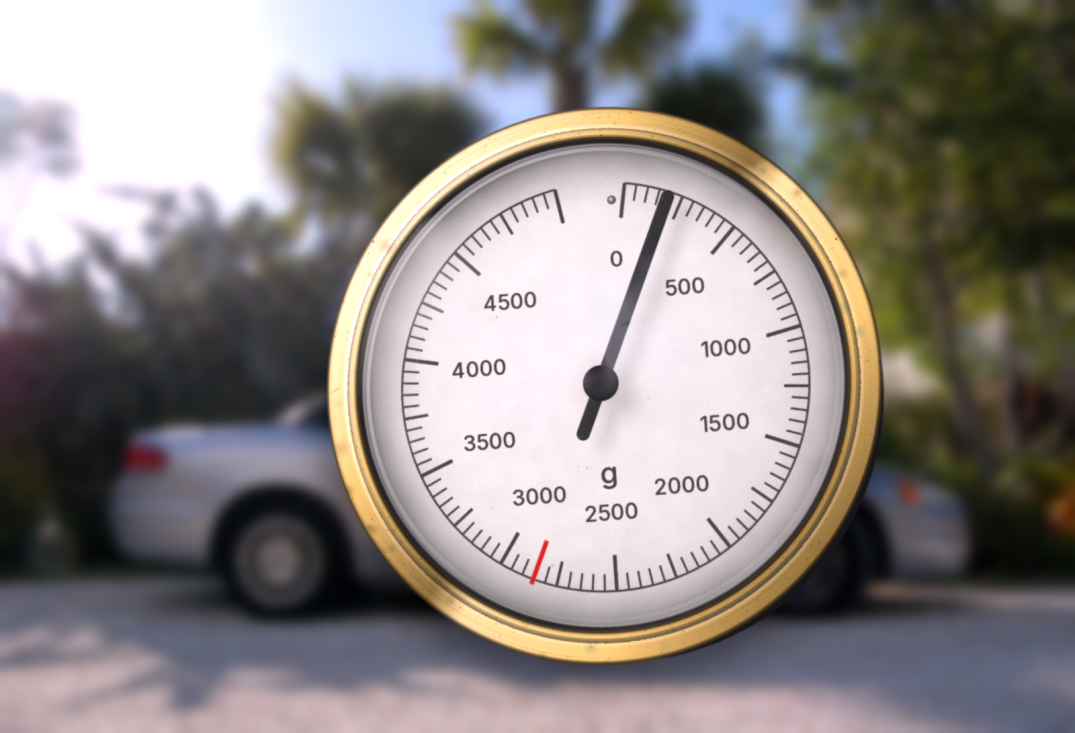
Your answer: 200; g
